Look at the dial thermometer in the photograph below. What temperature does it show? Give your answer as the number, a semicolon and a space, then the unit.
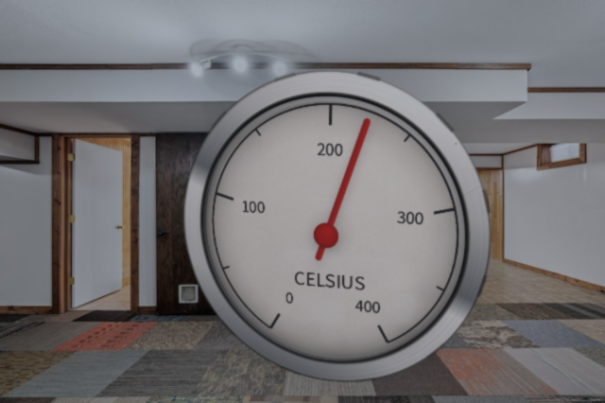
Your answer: 225; °C
